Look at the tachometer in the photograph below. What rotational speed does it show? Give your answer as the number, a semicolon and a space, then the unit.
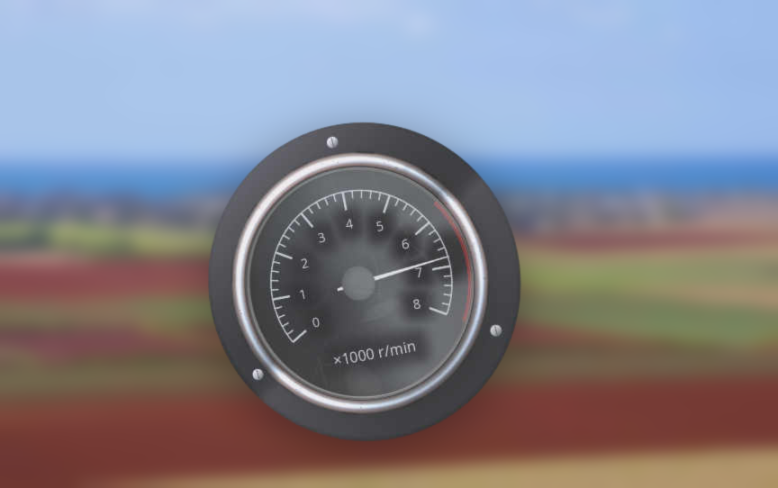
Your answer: 6800; rpm
